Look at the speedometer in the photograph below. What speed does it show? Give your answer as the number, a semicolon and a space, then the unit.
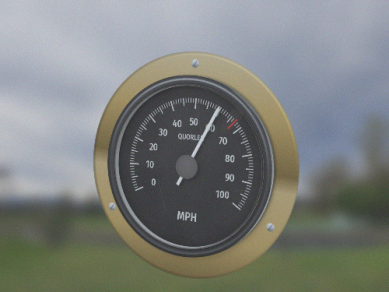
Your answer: 60; mph
